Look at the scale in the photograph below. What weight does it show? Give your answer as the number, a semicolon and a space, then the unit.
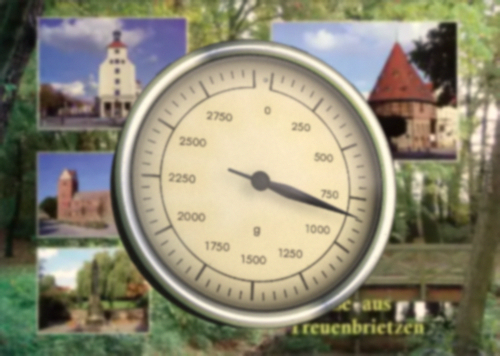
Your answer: 850; g
